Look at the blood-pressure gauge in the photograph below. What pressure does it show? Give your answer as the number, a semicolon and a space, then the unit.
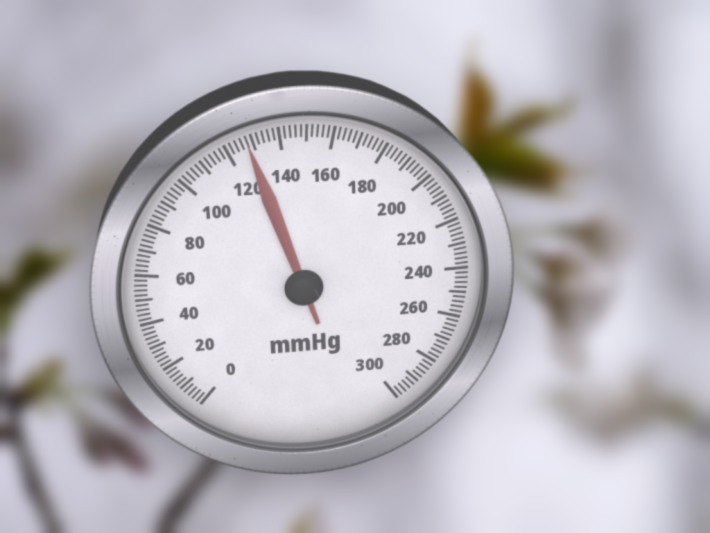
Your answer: 128; mmHg
